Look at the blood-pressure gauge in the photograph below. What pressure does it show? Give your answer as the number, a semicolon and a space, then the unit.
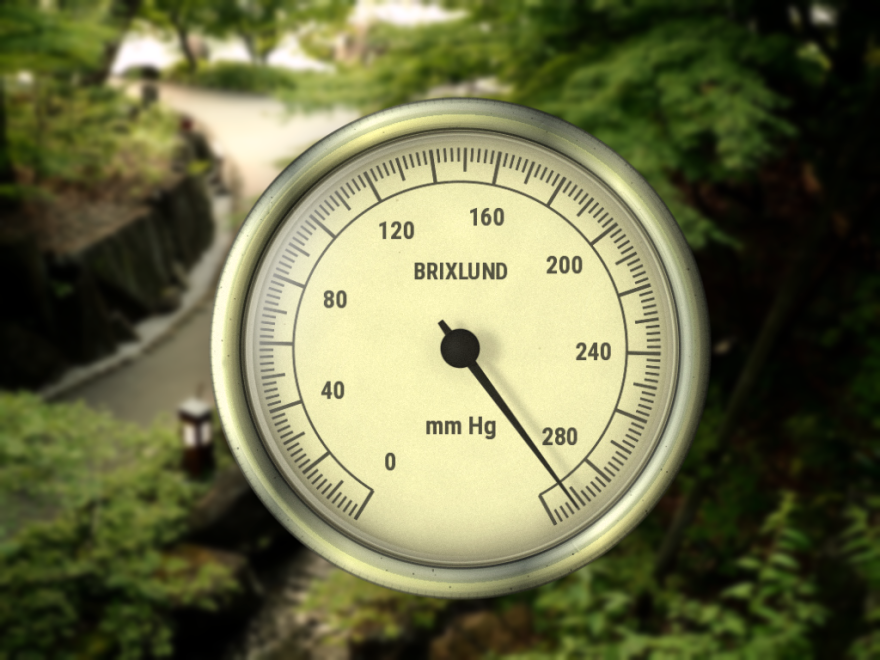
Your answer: 292; mmHg
